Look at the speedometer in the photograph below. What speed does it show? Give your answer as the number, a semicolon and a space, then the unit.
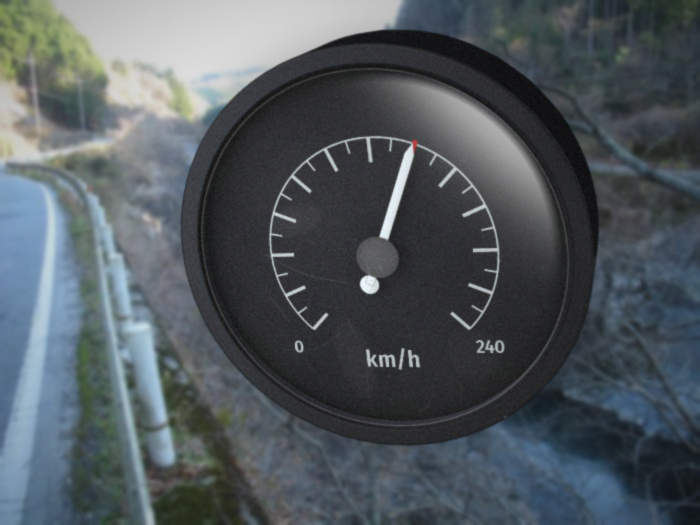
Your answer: 140; km/h
